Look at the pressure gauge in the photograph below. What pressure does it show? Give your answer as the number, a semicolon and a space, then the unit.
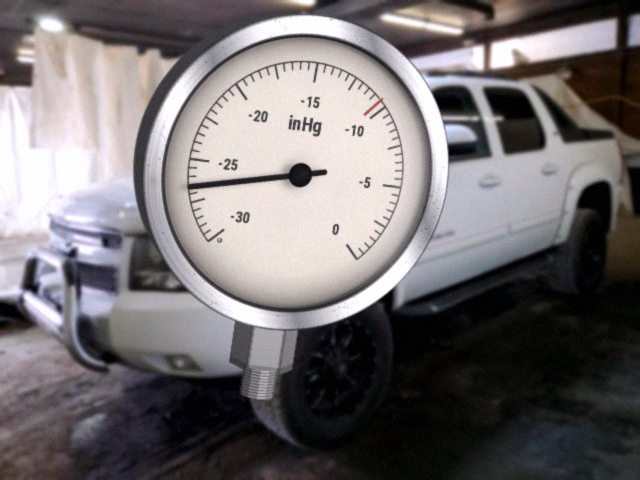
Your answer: -26.5; inHg
